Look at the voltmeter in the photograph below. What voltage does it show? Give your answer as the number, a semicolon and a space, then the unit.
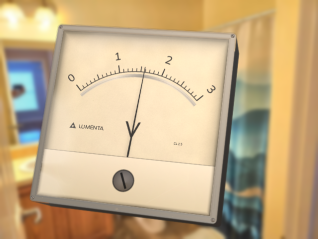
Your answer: 1.6; V
